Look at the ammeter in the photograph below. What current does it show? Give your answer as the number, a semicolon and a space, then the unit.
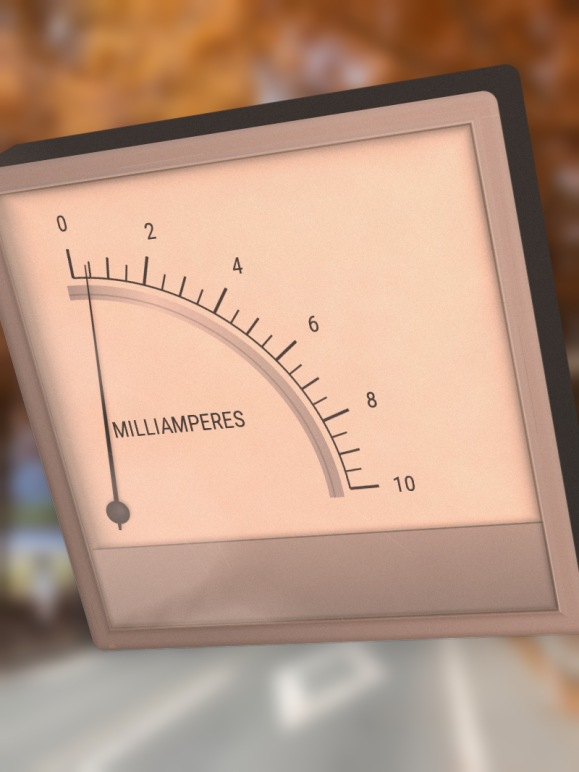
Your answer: 0.5; mA
